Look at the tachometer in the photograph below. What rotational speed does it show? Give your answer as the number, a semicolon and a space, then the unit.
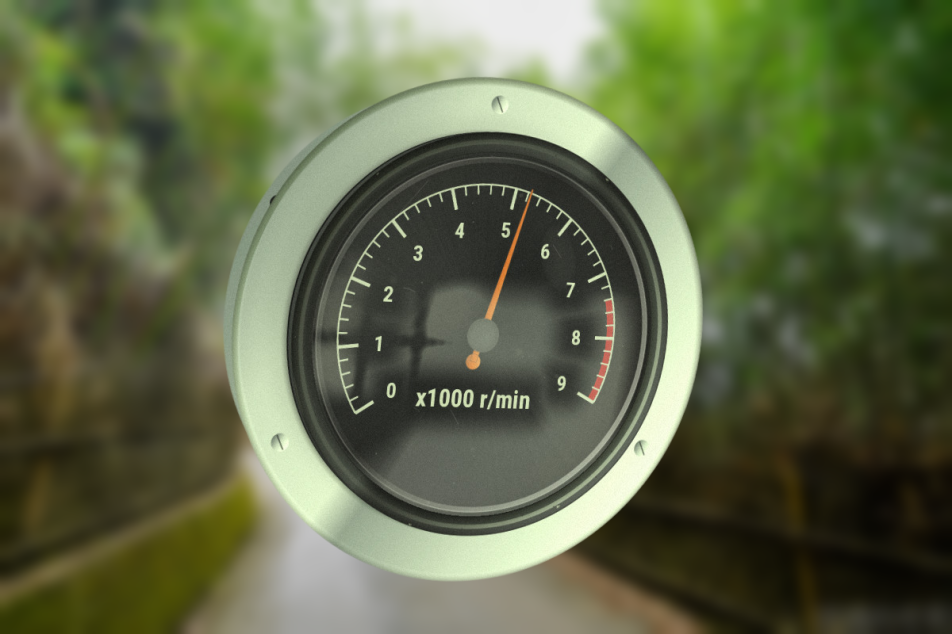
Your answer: 5200; rpm
